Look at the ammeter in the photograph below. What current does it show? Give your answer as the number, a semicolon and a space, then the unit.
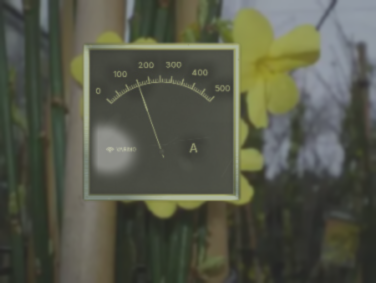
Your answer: 150; A
